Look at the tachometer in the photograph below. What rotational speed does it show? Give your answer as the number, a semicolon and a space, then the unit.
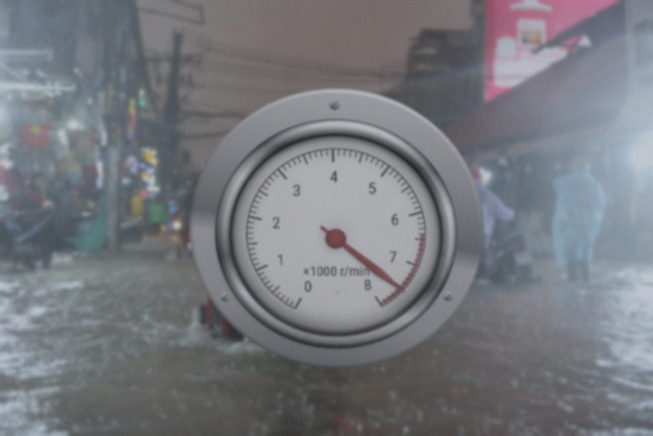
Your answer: 7500; rpm
